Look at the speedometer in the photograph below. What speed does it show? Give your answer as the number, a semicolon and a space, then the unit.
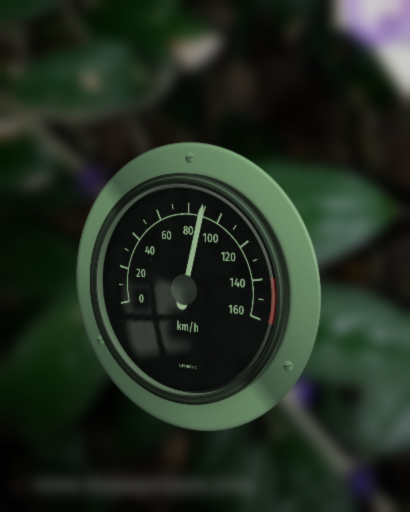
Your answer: 90; km/h
